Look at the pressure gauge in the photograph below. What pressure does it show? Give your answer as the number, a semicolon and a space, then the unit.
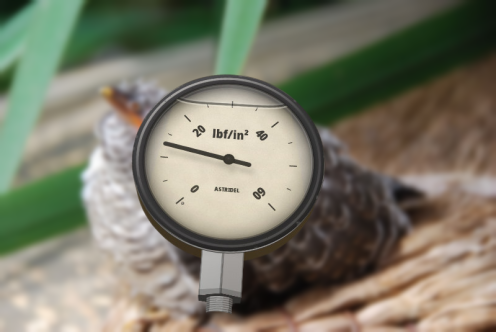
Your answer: 12.5; psi
